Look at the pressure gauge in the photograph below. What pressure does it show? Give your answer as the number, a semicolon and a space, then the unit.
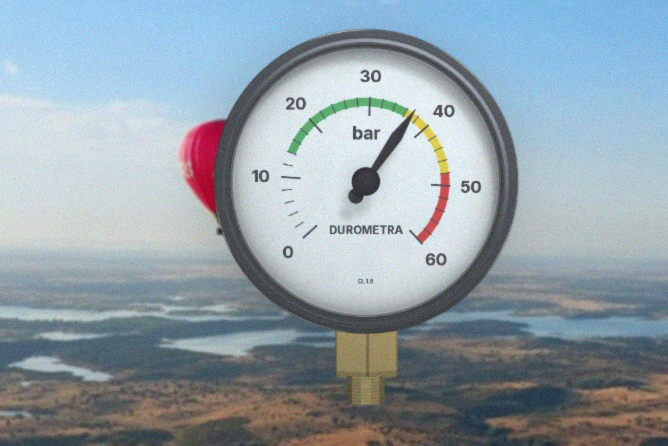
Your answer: 37; bar
